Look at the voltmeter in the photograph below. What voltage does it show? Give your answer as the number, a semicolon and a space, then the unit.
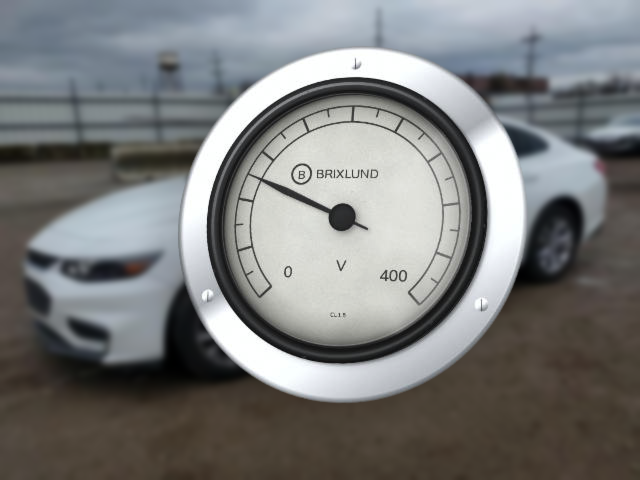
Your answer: 100; V
